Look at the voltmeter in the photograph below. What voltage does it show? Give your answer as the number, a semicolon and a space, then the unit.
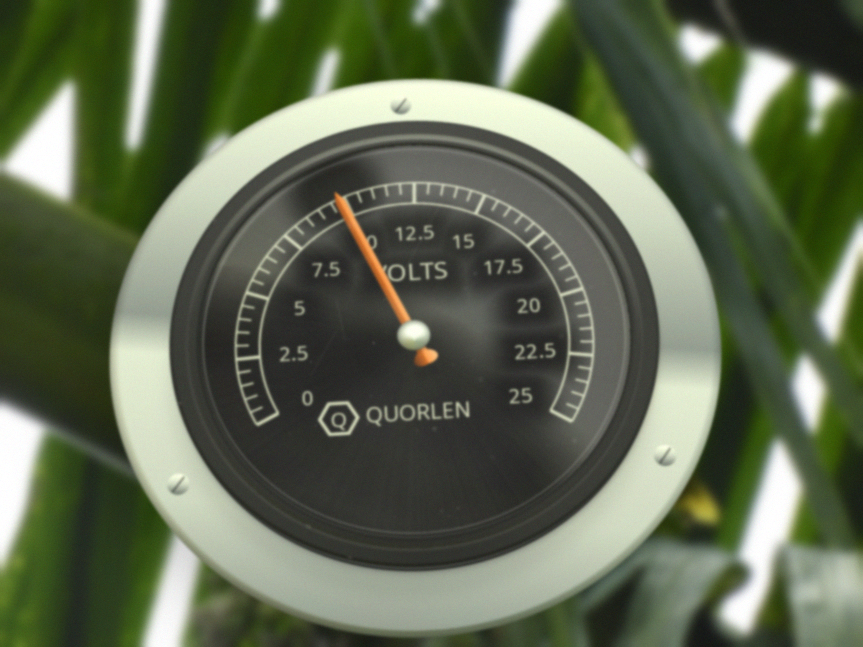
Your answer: 9.75; V
